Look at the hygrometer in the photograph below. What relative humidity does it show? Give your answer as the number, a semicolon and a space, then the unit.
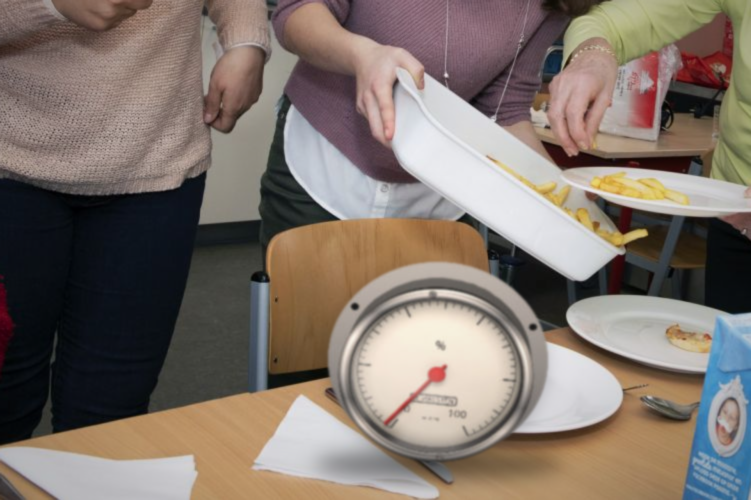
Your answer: 2; %
